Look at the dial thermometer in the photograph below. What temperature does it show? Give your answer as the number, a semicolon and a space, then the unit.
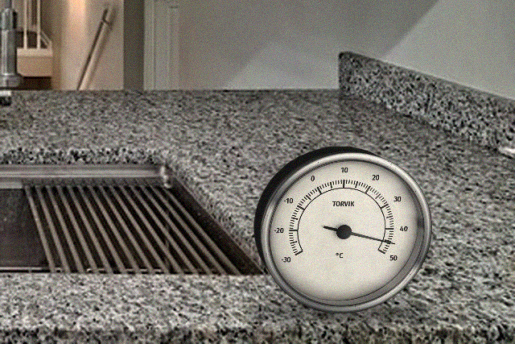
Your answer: 45; °C
